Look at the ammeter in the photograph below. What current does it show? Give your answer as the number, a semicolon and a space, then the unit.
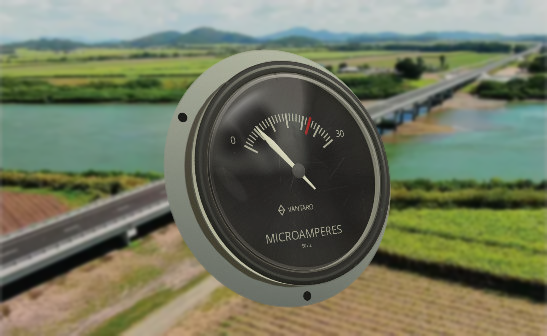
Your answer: 5; µA
